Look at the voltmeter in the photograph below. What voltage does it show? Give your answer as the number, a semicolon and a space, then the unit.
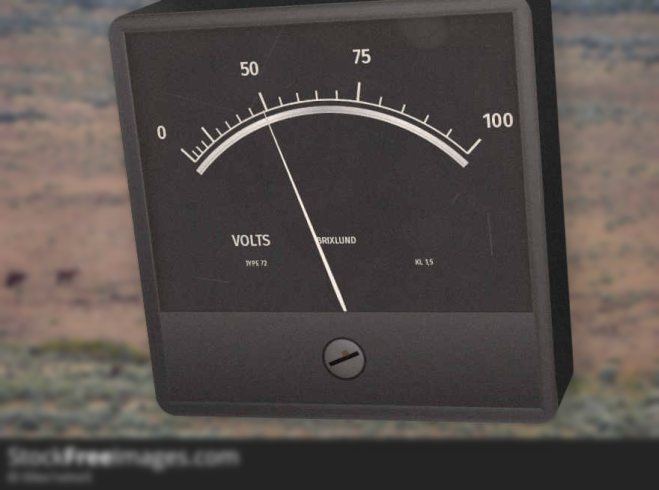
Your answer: 50; V
